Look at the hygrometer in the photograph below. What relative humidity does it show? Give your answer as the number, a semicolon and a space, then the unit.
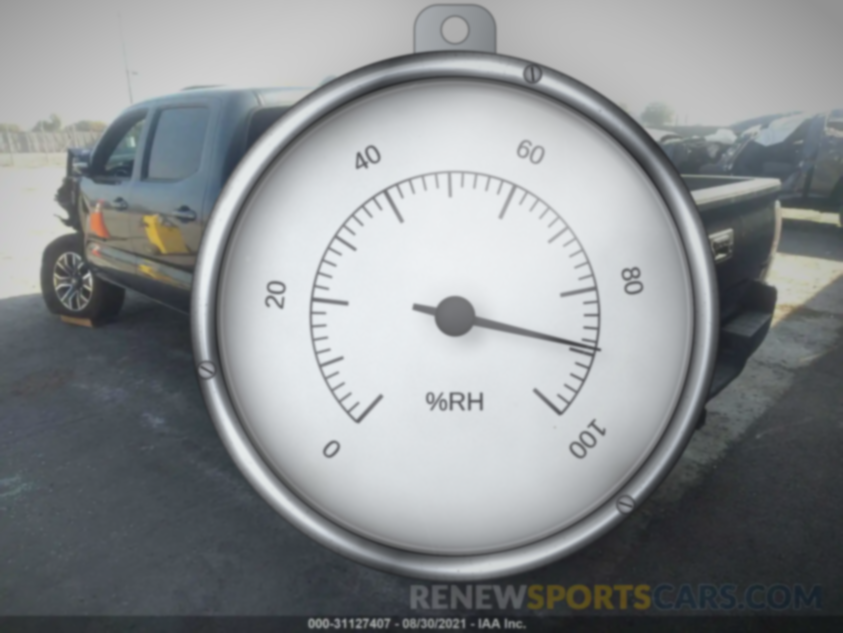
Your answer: 89; %
